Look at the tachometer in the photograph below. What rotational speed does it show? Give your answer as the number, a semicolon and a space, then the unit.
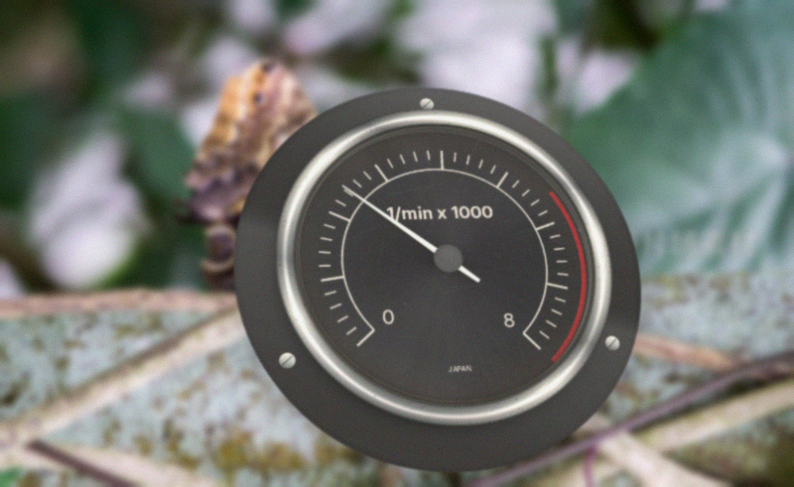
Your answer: 2400; rpm
